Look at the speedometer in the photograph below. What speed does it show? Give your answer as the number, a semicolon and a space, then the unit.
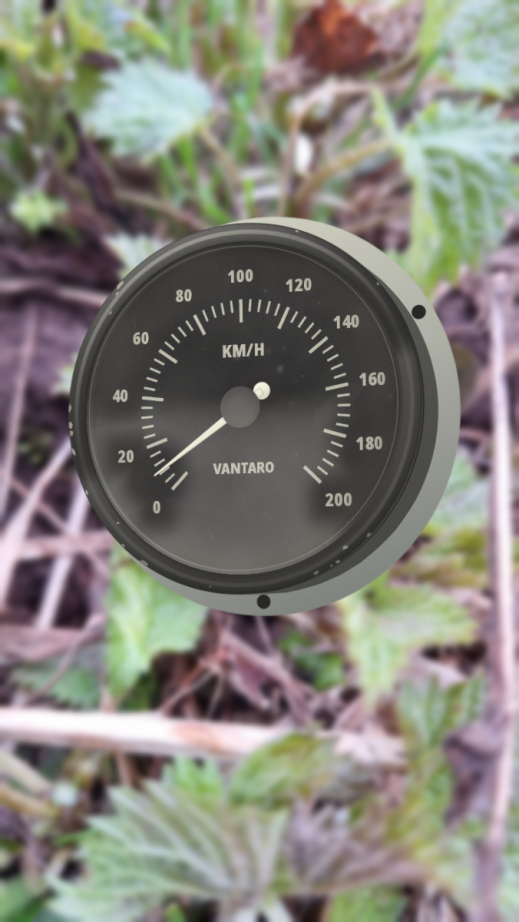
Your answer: 8; km/h
